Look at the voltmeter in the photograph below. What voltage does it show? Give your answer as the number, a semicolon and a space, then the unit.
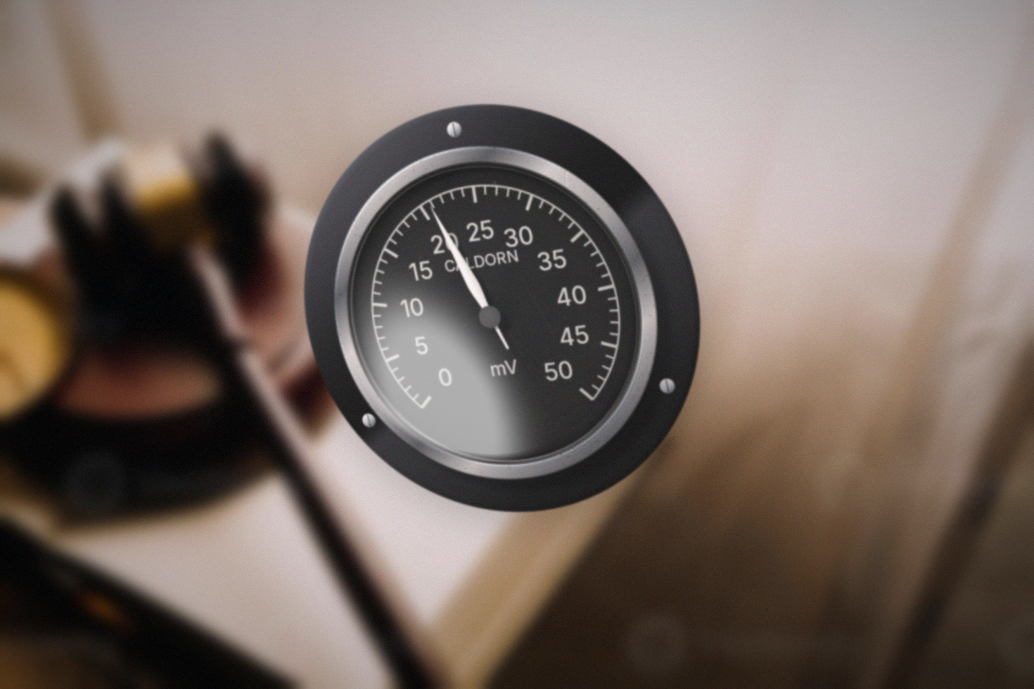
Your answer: 21; mV
